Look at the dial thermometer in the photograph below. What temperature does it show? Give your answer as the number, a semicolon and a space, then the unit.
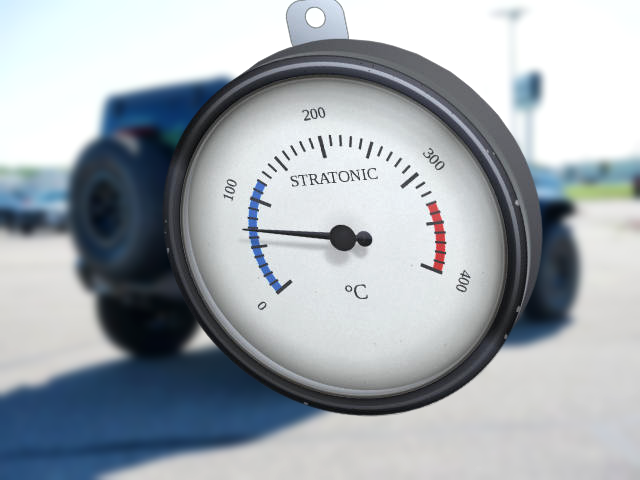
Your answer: 70; °C
